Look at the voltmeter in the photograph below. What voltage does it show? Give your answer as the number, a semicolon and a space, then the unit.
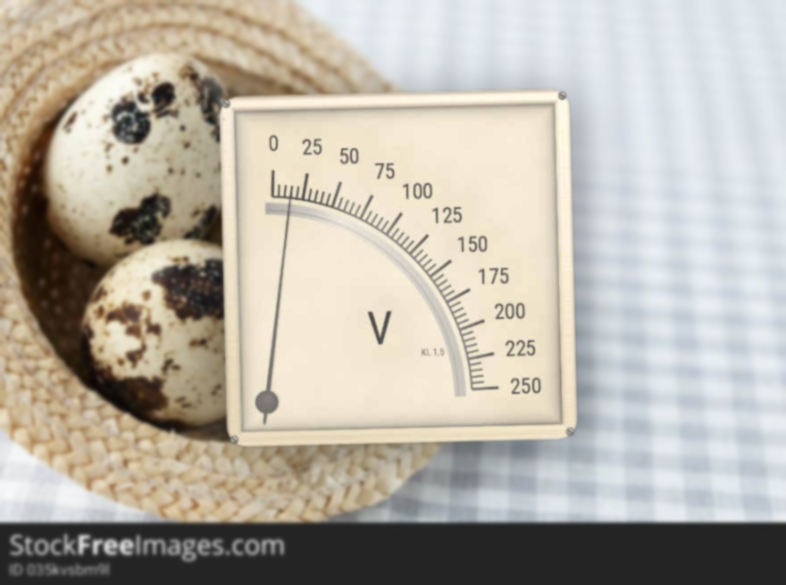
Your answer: 15; V
